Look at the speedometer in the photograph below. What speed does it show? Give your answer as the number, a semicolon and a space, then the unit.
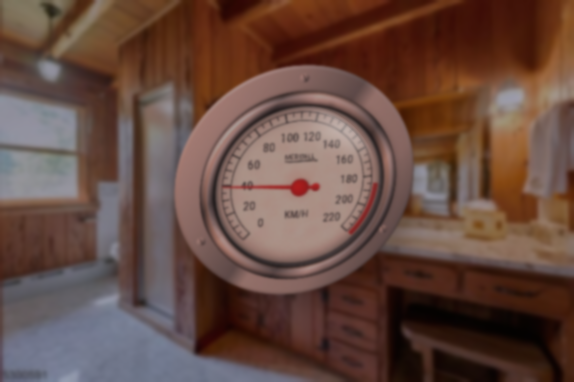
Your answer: 40; km/h
